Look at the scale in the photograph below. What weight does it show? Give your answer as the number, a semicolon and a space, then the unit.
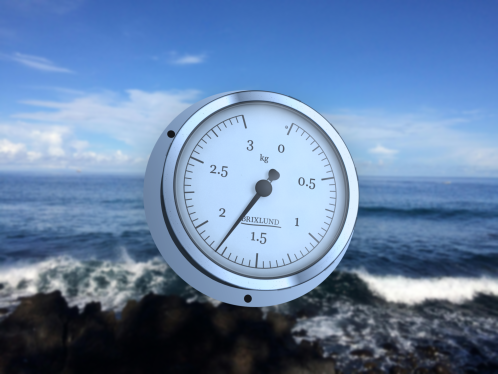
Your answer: 1.8; kg
